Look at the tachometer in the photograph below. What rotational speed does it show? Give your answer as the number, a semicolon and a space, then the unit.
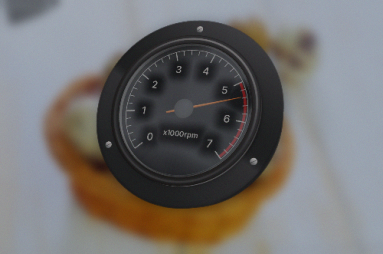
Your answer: 5400; rpm
